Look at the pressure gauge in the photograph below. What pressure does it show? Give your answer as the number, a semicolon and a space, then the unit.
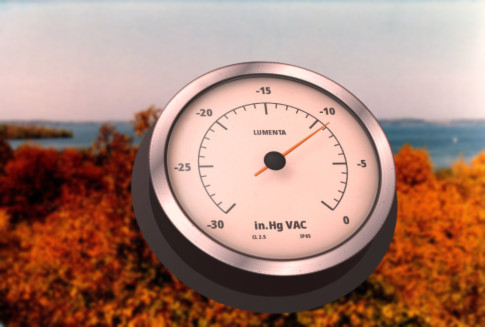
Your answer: -9; inHg
